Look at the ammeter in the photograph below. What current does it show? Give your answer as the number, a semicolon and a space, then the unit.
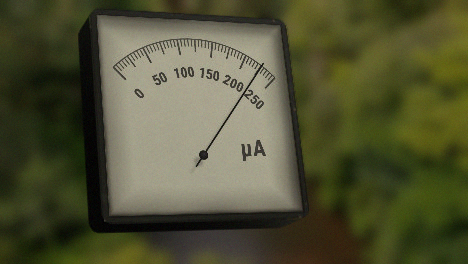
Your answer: 225; µA
